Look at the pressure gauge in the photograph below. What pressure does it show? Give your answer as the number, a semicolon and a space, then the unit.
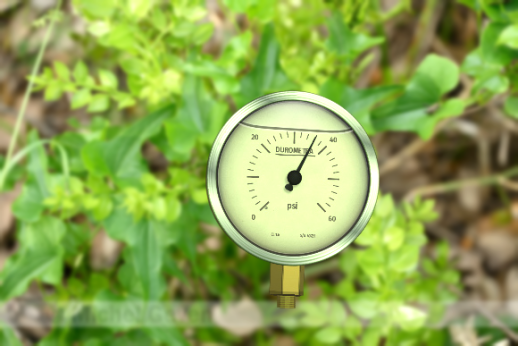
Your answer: 36; psi
